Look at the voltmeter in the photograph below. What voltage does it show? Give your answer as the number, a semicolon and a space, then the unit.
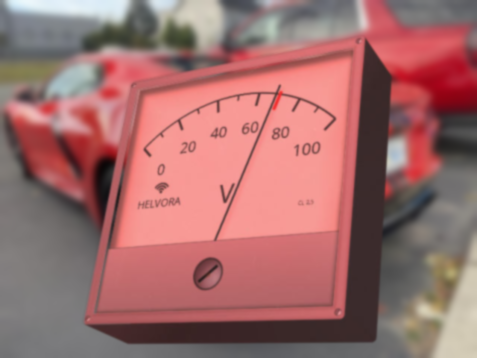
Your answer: 70; V
